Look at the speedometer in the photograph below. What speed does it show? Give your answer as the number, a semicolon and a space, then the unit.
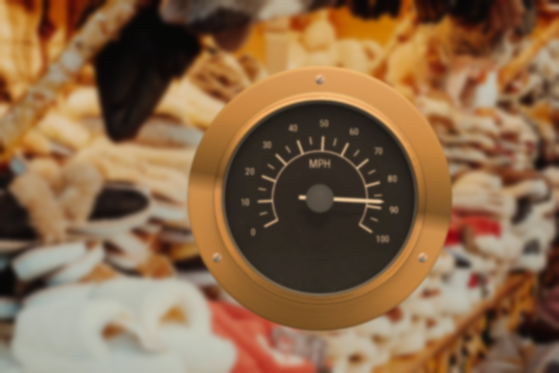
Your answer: 87.5; mph
